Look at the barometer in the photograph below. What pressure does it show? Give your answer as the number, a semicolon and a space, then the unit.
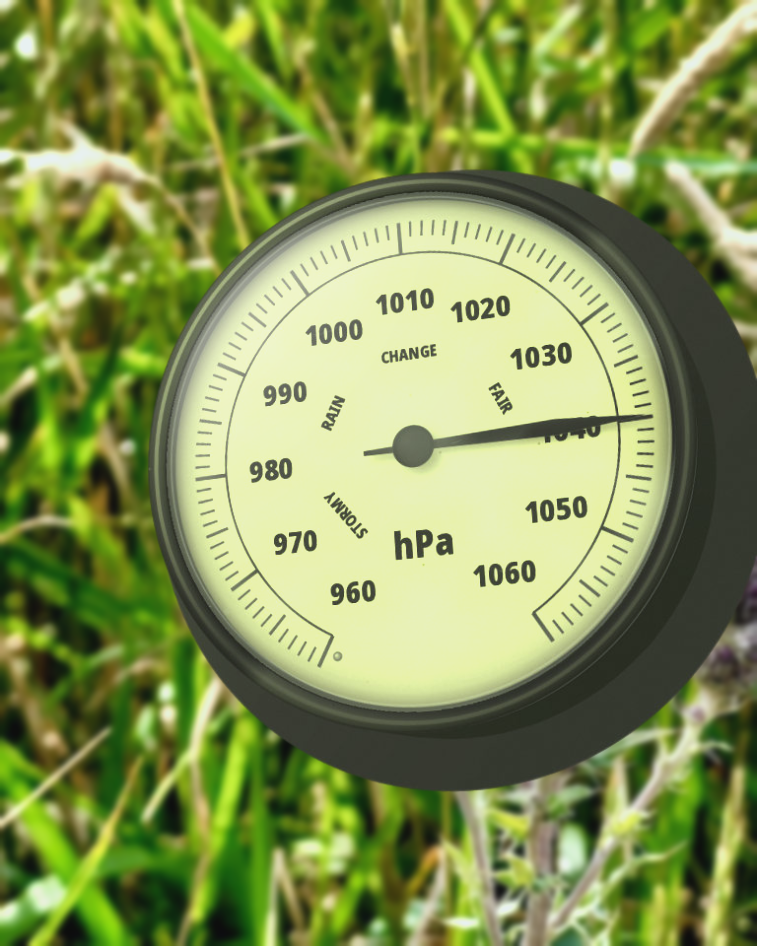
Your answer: 1040; hPa
